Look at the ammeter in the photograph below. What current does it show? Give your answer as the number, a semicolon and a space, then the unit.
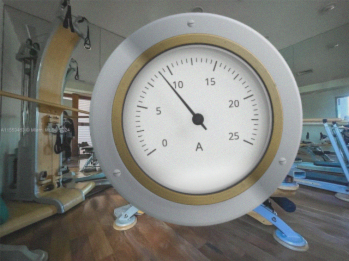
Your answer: 9; A
